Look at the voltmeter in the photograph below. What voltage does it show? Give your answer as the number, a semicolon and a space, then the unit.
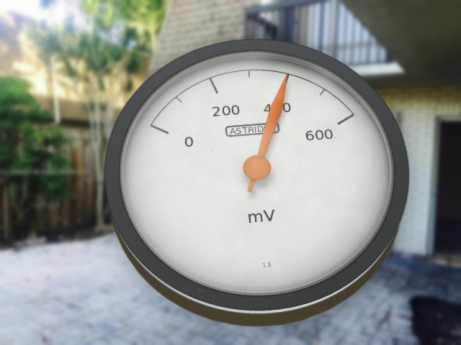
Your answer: 400; mV
